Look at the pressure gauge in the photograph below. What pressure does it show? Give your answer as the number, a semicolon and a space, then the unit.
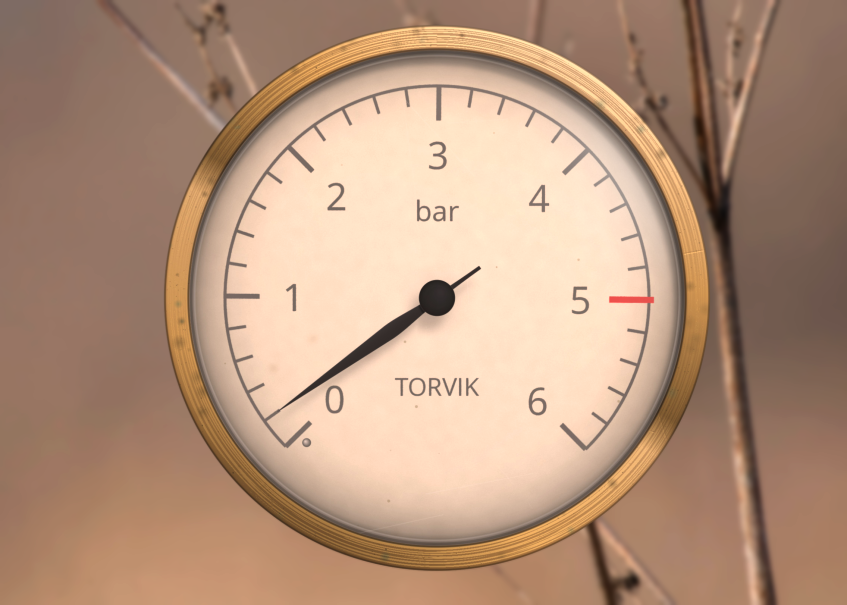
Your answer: 0.2; bar
